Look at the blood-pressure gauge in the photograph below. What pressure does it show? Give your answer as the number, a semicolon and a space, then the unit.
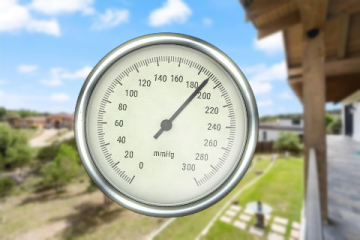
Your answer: 190; mmHg
